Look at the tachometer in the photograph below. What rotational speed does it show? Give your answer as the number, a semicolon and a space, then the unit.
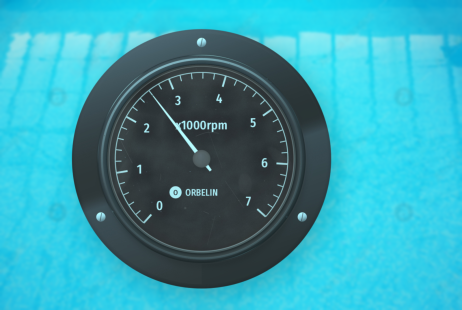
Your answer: 2600; rpm
